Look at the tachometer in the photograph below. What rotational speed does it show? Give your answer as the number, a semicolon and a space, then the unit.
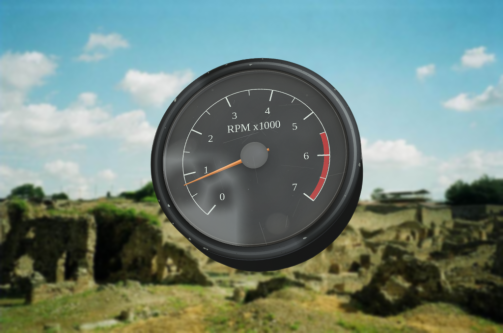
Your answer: 750; rpm
